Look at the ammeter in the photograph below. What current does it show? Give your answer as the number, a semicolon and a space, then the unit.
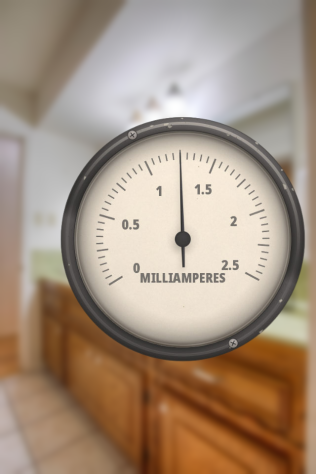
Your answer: 1.25; mA
